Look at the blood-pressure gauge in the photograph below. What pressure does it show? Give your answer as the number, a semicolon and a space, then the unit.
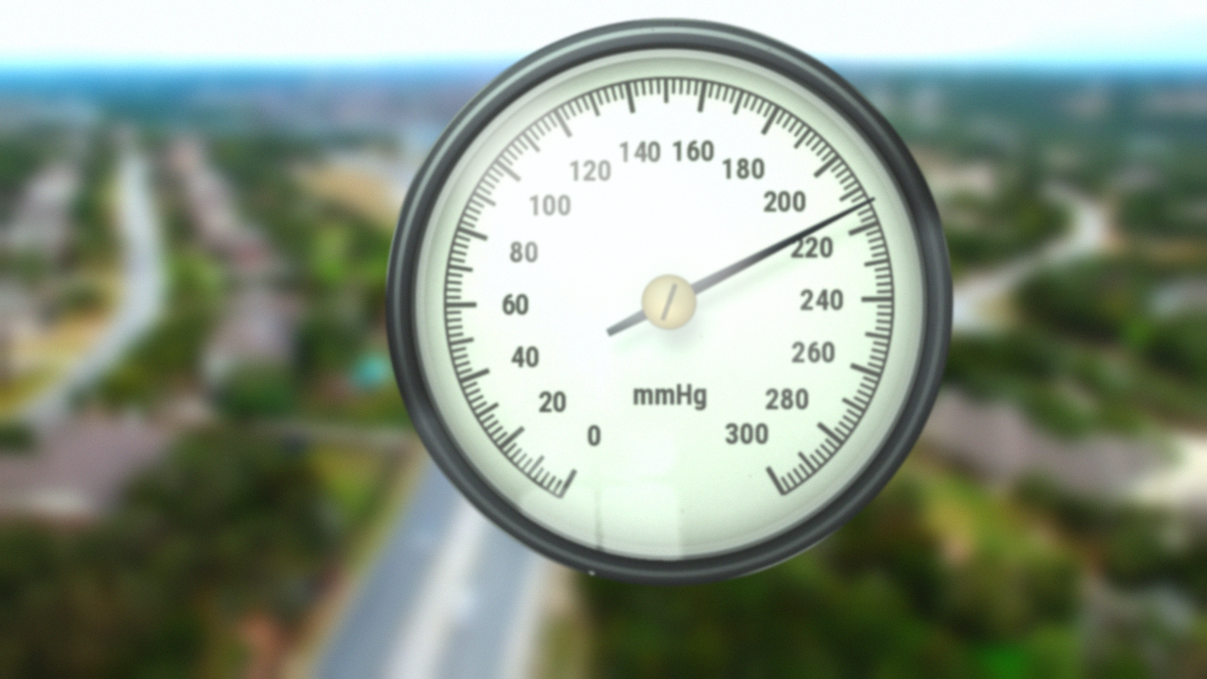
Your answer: 214; mmHg
